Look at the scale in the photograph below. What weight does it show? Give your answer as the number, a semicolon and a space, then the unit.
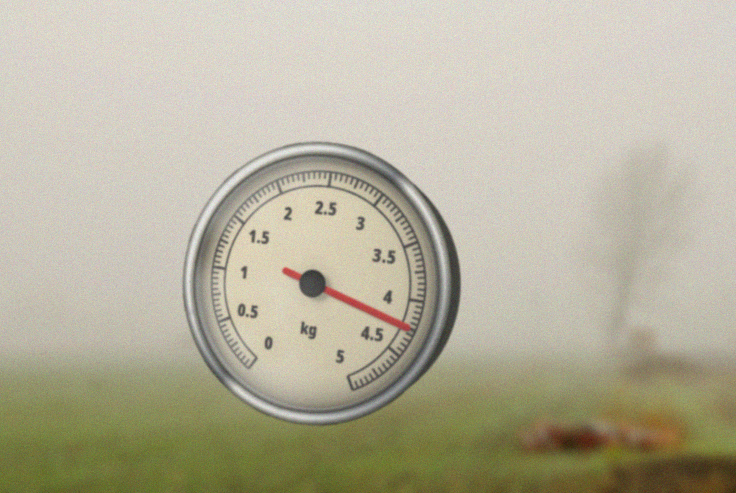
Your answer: 4.25; kg
